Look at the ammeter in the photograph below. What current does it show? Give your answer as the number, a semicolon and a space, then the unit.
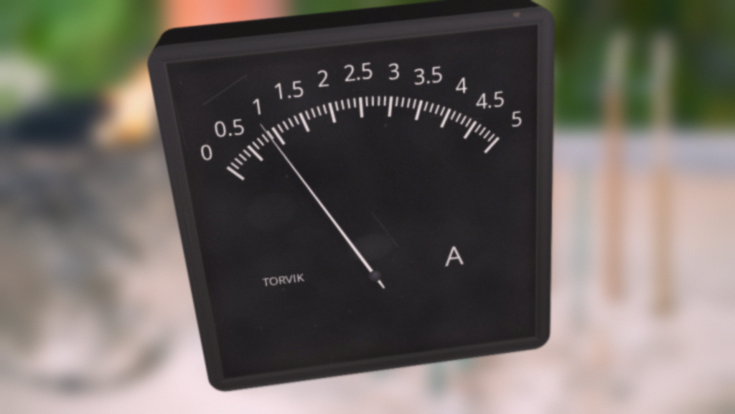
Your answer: 0.9; A
